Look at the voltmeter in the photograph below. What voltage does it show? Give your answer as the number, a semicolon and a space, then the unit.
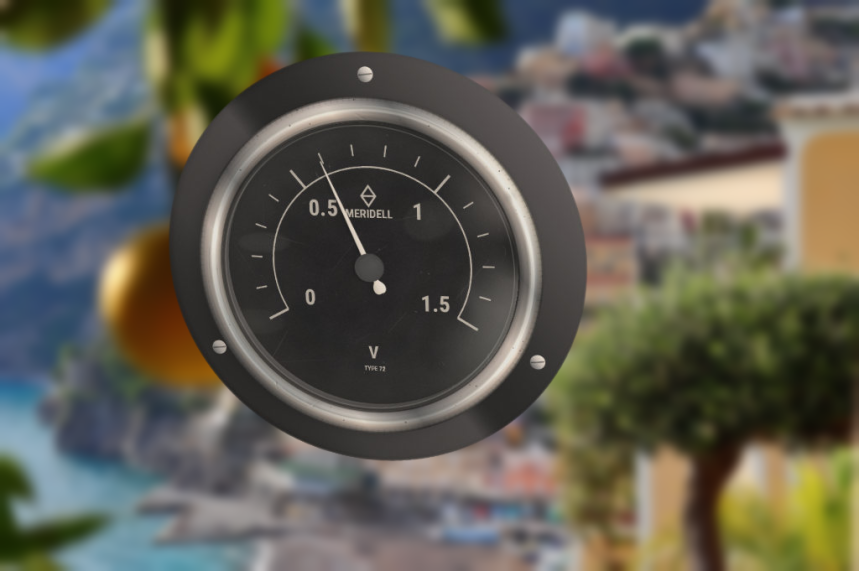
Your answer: 0.6; V
